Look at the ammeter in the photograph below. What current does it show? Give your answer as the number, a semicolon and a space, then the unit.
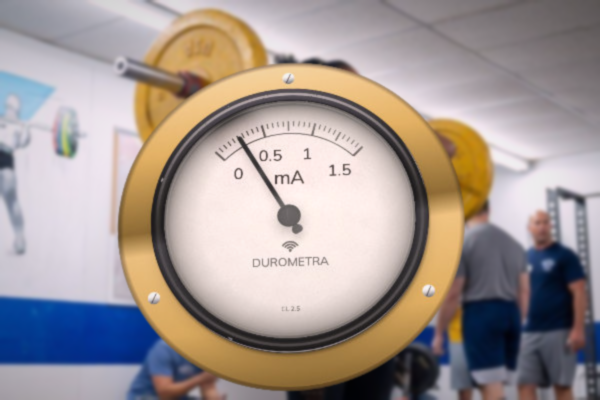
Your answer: 0.25; mA
